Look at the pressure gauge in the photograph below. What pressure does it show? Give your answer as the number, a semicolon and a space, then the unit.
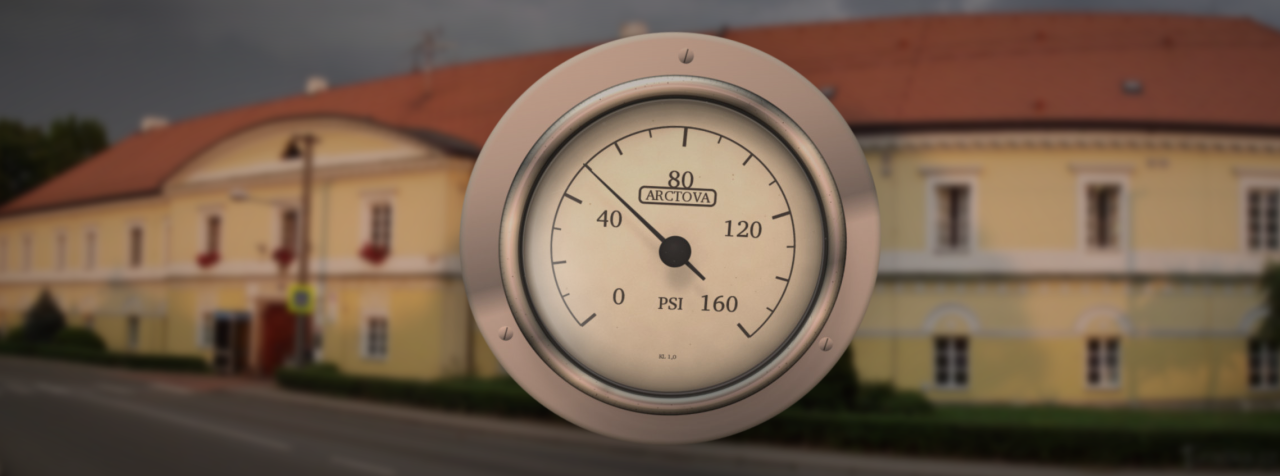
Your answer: 50; psi
